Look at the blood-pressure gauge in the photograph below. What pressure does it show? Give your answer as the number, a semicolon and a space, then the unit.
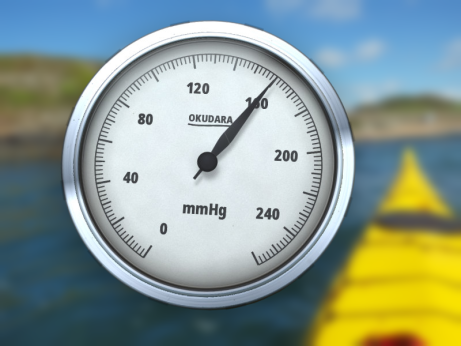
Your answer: 160; mmHg
